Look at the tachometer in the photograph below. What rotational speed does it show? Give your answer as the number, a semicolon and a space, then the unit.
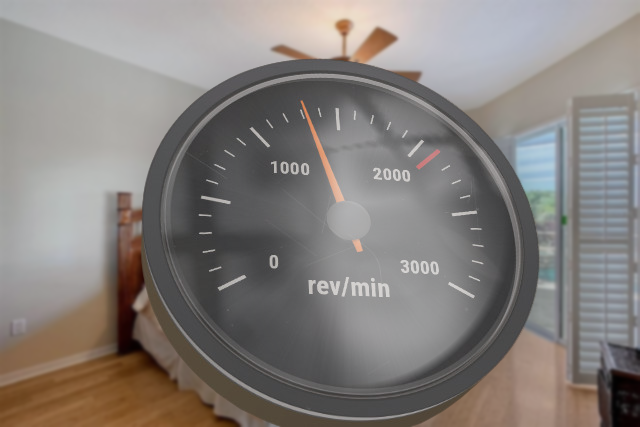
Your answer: 1300; rpm
